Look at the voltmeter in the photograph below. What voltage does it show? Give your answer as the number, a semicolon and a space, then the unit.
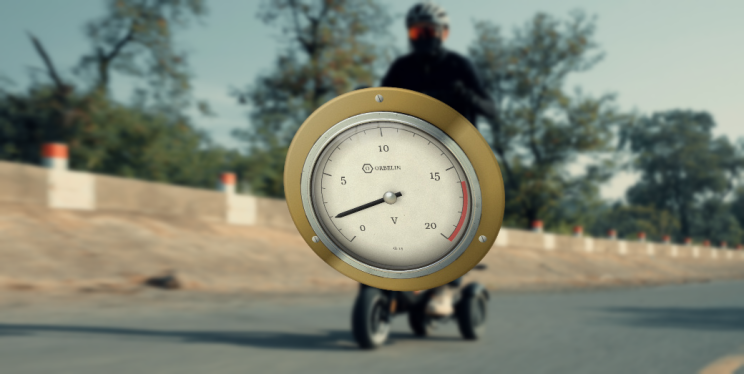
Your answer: 2; V
